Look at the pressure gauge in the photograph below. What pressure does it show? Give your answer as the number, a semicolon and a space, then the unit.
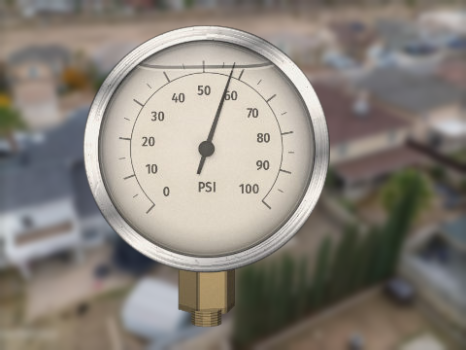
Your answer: 57.5; psi
